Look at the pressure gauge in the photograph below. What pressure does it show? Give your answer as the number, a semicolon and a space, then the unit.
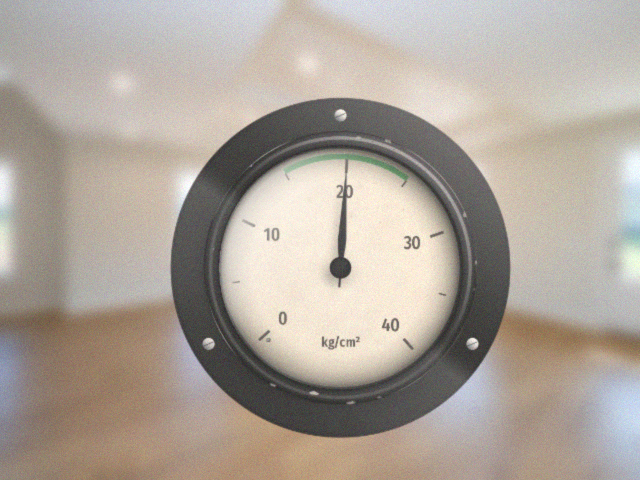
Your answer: 20; kg/cm²
